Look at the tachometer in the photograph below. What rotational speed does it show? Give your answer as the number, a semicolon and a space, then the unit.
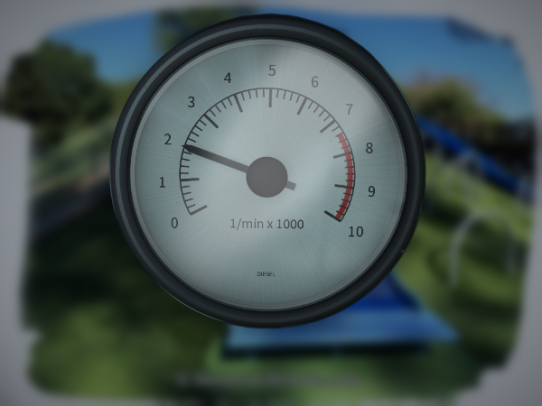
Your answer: 2000; rpm
